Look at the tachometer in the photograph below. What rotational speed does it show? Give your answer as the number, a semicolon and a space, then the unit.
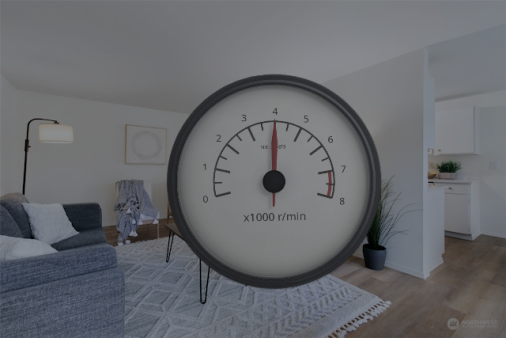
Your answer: 4000; rpm
